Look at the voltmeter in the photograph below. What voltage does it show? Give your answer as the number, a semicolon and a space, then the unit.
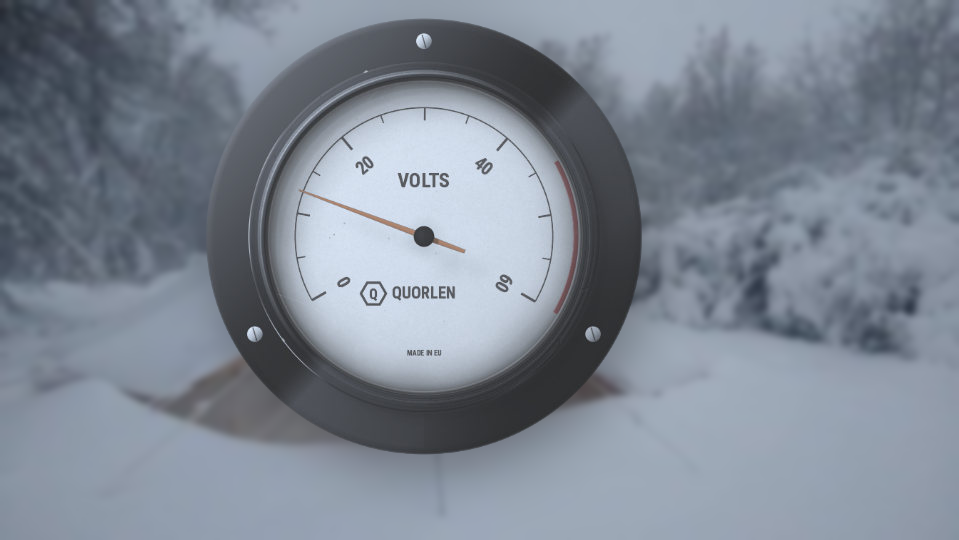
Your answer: 12.5; V
